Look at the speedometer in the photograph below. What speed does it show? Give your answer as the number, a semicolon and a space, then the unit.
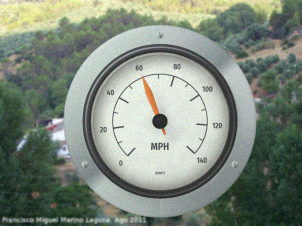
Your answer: 60; mph
